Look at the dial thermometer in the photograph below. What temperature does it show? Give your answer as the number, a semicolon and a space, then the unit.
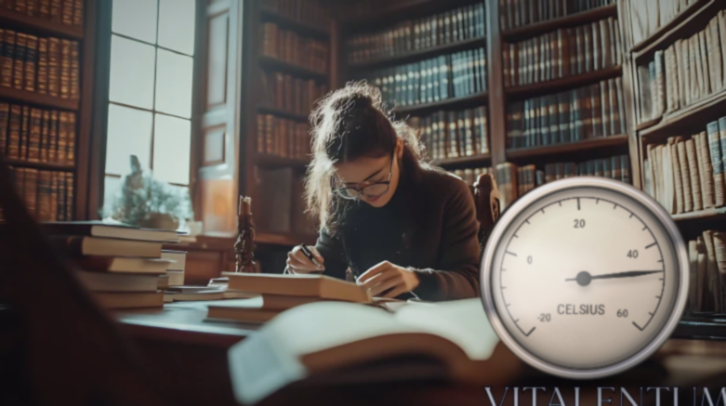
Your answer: 46; °C
